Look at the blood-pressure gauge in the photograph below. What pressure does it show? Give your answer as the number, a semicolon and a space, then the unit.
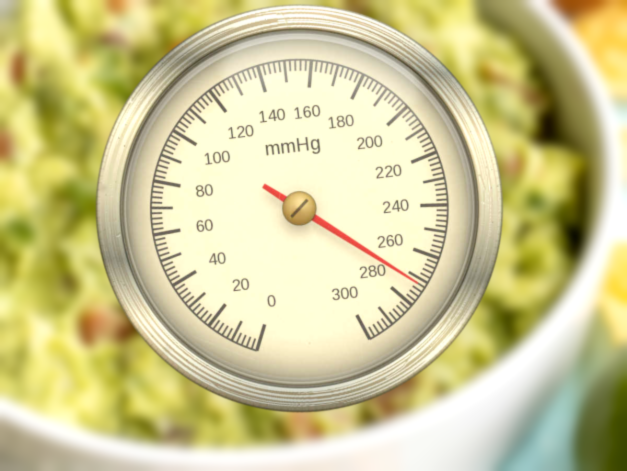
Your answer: 272; mmHg
